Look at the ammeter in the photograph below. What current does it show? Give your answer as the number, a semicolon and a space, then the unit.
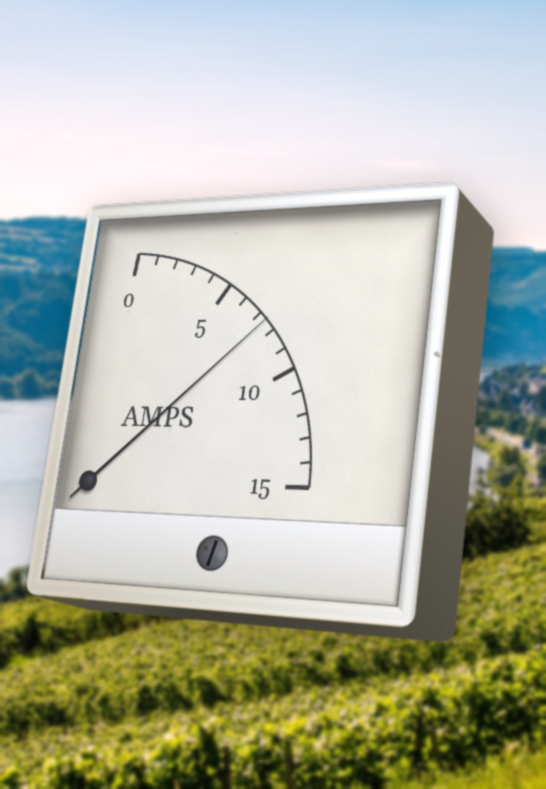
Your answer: 7.5; A
